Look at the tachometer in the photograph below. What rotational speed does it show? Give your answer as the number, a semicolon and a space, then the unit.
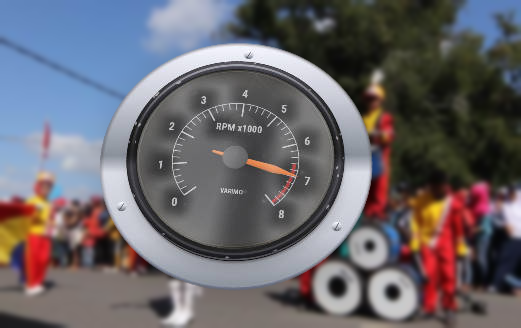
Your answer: 7000; rpm
